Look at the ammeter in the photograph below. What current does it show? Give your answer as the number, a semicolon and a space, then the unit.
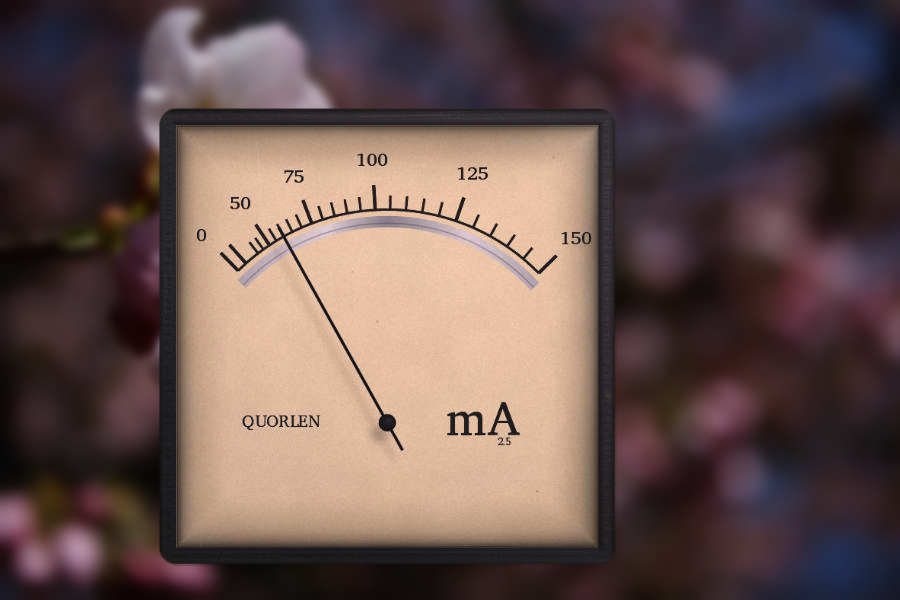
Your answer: 60; mA
